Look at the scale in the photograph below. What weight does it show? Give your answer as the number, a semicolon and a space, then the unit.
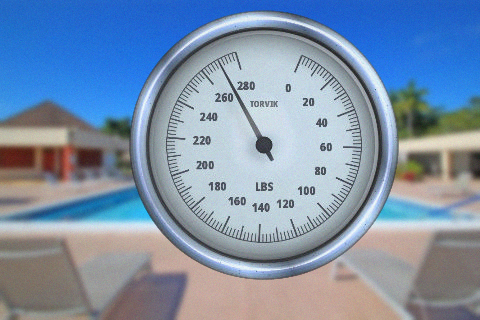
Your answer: 270; lb
